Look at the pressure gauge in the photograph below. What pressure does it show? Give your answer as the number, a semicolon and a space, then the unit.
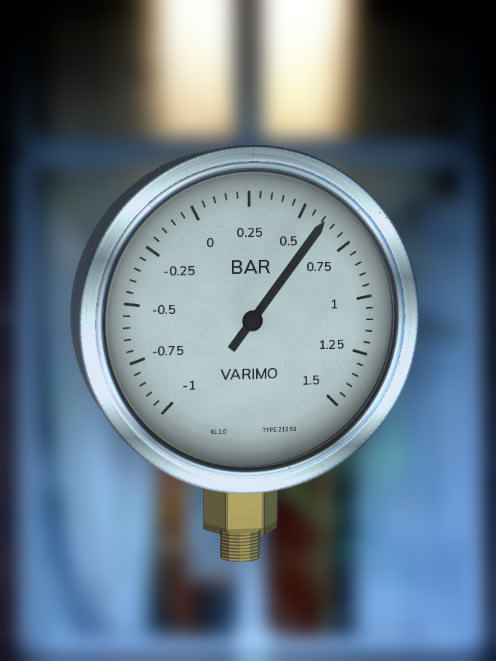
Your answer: 0.6; bar
